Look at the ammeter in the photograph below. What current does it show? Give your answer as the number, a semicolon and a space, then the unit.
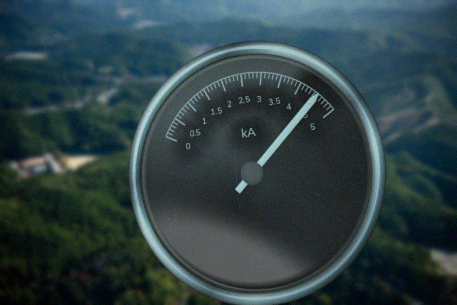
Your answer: 4.5; kA
